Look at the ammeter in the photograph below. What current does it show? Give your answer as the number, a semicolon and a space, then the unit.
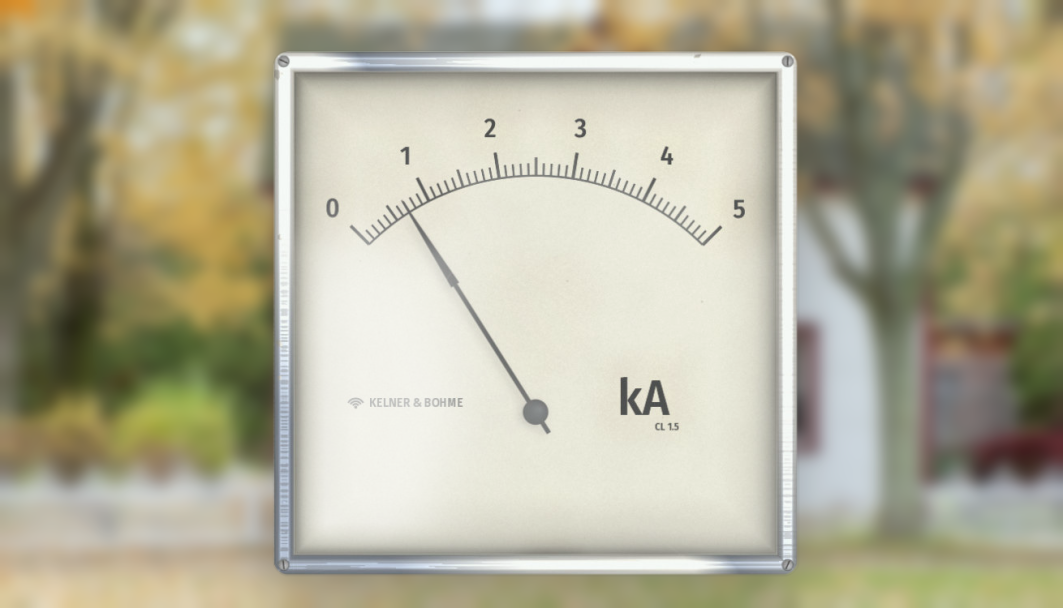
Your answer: 0.7; kA
